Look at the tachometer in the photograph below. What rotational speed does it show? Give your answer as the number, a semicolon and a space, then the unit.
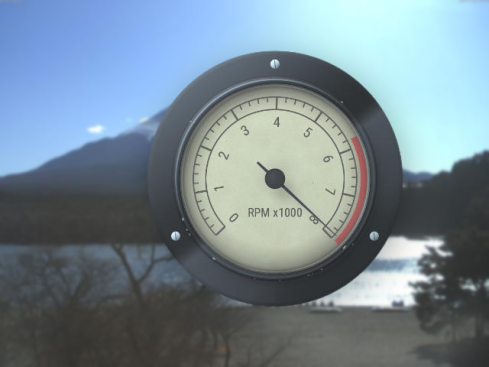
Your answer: 7900; rpm
